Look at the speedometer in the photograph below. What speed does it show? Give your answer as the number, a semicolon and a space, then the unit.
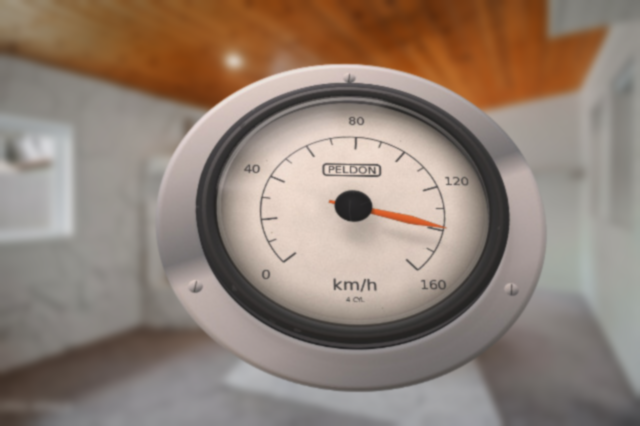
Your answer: 140; km/h
